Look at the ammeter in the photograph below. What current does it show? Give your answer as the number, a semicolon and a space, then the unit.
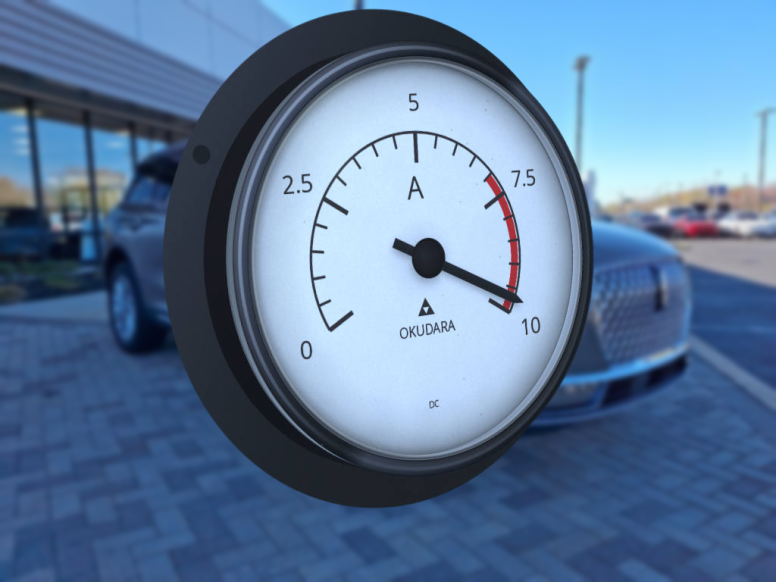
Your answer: 9.75; A
